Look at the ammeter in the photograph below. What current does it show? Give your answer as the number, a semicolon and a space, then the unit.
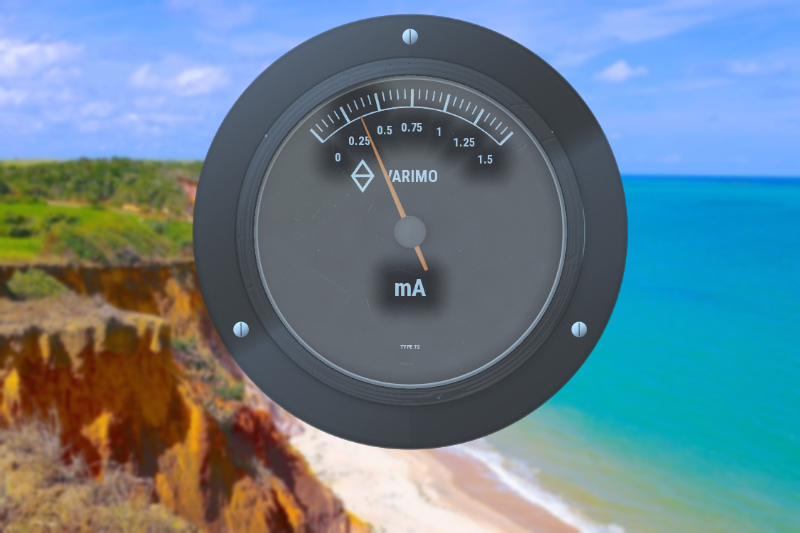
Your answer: 0.35; mA
